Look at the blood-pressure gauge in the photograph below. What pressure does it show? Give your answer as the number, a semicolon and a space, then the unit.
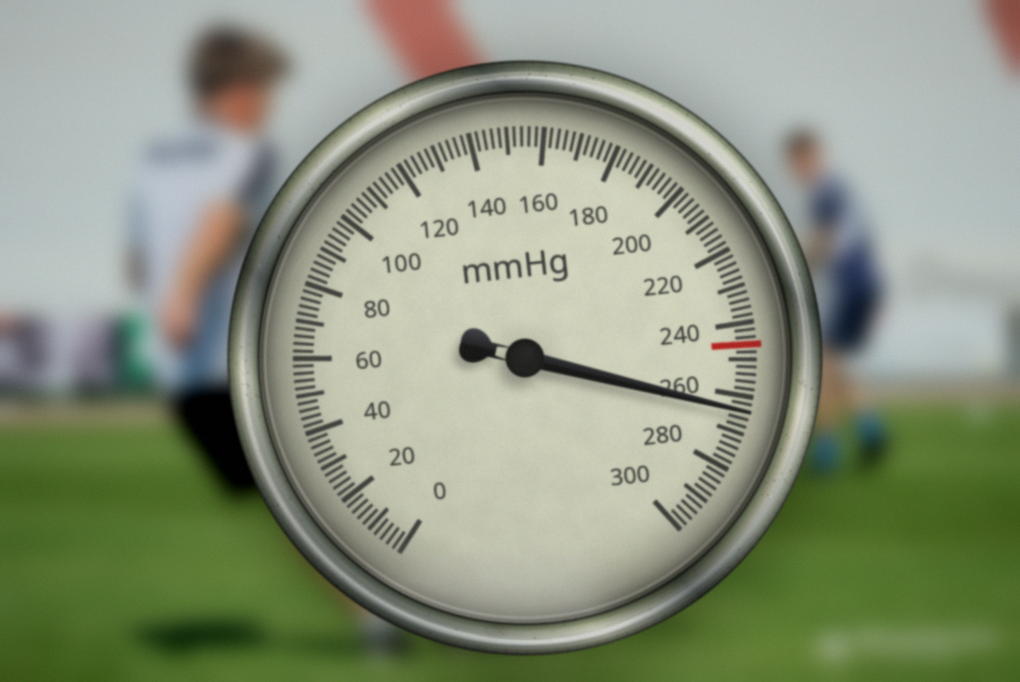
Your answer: 264; mmHg
